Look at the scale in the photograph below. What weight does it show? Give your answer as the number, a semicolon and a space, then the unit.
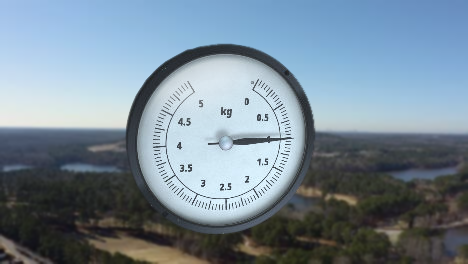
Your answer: 1; kg
